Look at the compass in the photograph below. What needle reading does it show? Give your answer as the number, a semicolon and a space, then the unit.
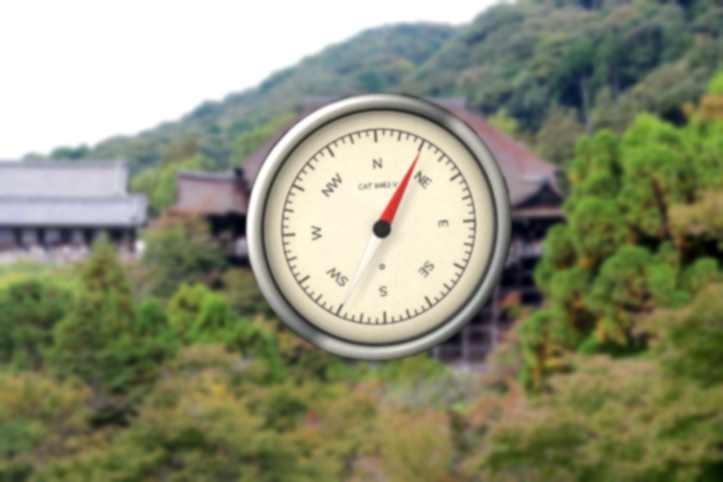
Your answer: 30; °
